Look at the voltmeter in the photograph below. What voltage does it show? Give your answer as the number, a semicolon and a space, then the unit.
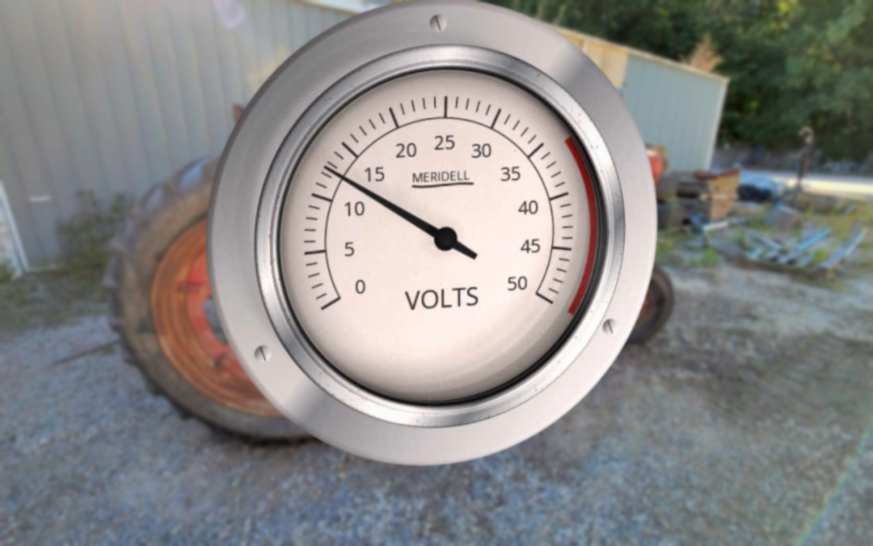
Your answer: 12.5; V
